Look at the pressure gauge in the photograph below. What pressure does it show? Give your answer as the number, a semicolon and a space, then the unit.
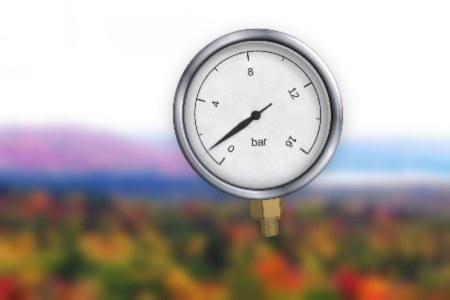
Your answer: 1; bar
